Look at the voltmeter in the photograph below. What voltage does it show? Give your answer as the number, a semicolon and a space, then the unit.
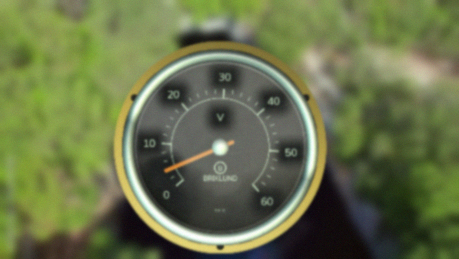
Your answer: 4; V
